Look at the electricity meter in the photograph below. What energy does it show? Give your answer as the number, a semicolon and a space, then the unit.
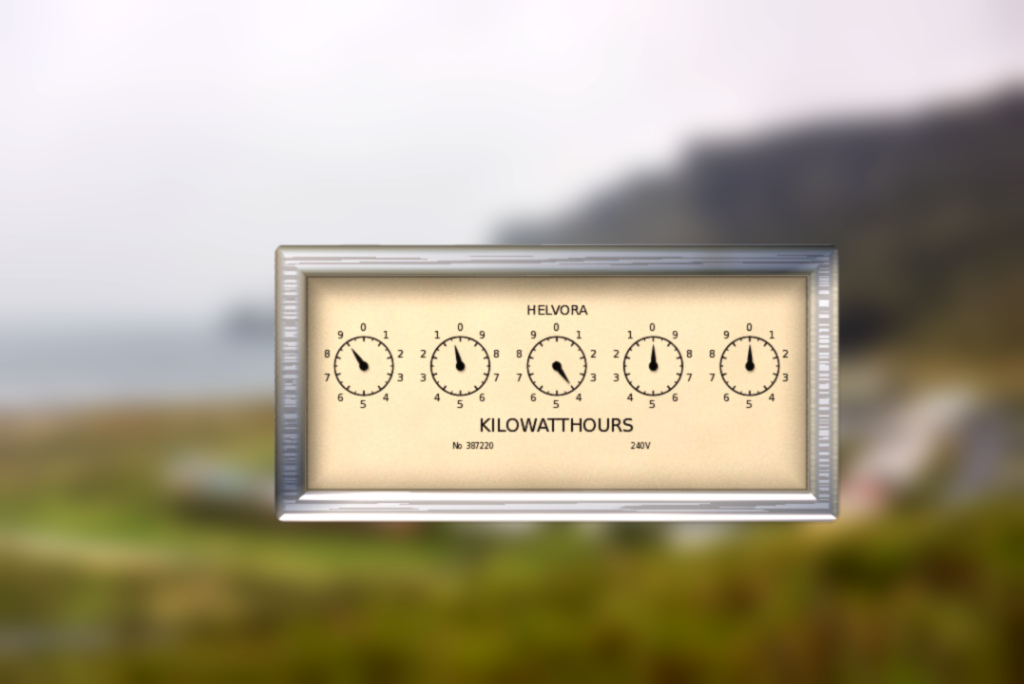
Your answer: 90400; kWh
